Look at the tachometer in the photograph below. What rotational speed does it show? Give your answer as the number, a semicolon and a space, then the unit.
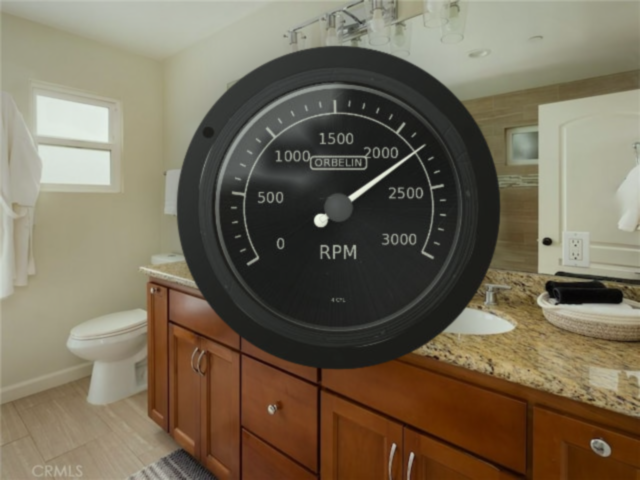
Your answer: 2200; rpm
